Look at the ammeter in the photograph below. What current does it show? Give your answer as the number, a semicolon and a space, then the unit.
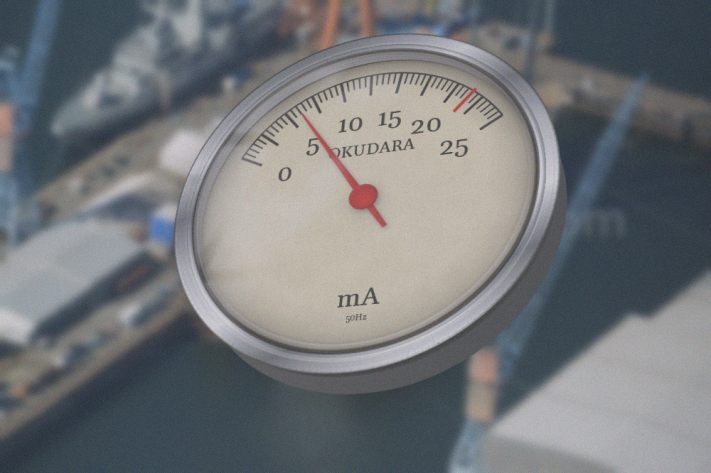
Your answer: 6; mA
